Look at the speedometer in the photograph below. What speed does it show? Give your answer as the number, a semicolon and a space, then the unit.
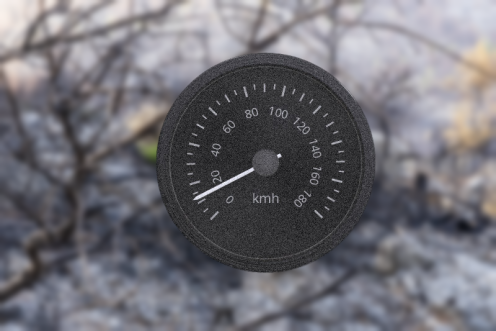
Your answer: 12.5; km/h
